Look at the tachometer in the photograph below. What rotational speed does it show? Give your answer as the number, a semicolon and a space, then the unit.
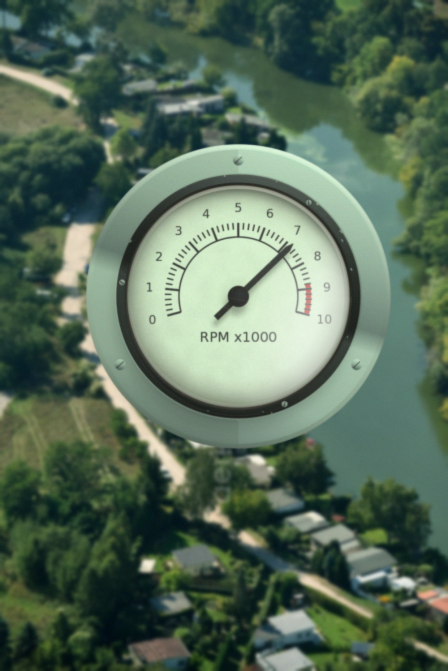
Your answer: 7200; rpm
